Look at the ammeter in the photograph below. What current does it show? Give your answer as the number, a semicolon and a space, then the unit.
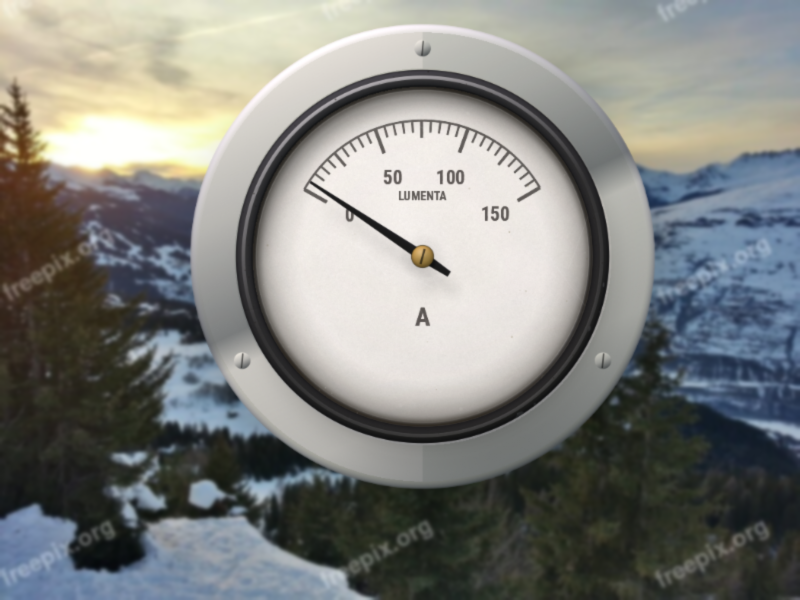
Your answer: 5; A
